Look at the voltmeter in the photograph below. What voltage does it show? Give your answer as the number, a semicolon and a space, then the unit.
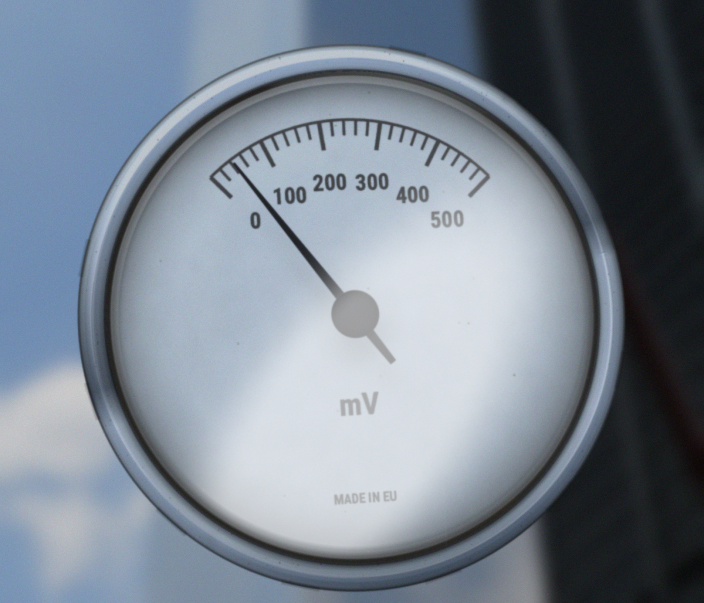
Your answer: 40; mV
